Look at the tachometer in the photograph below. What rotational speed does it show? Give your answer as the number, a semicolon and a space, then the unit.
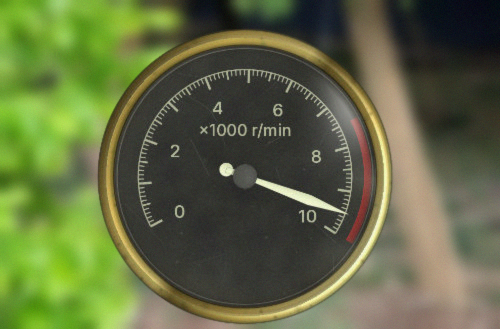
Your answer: 9500; rpm
